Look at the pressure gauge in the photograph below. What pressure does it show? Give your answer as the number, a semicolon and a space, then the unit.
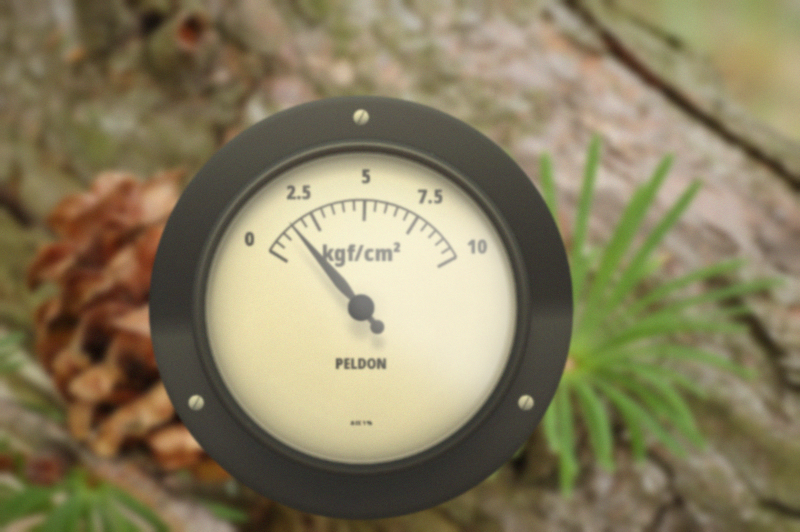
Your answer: 1.5; kg/cm²
